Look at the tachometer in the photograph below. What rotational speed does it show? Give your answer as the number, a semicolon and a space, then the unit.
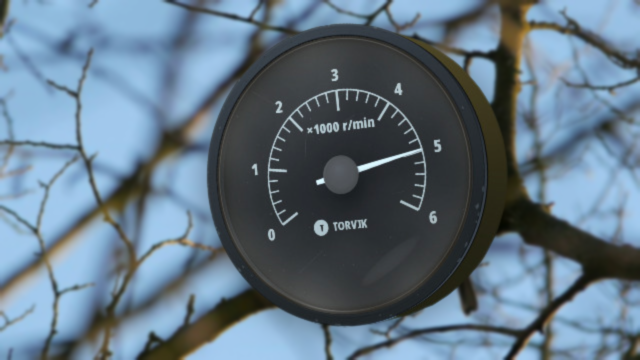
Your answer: 5000; rpm
